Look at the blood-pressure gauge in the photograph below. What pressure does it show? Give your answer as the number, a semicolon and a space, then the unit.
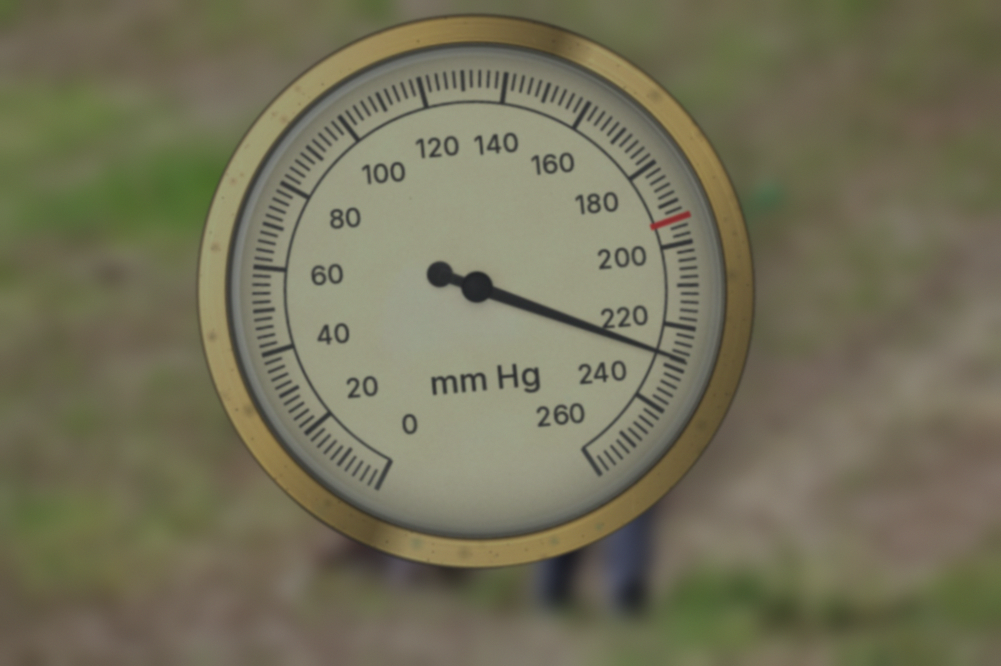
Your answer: 228; mmHg
